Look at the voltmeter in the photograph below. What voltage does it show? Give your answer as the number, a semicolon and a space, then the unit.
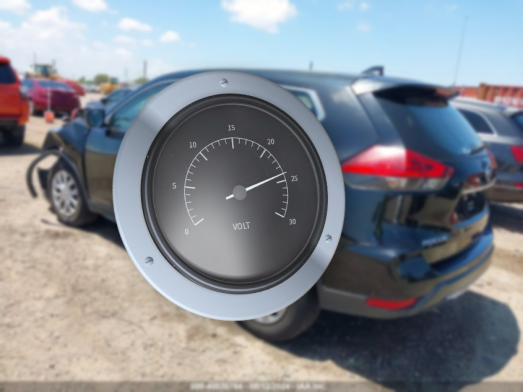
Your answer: 24; V
